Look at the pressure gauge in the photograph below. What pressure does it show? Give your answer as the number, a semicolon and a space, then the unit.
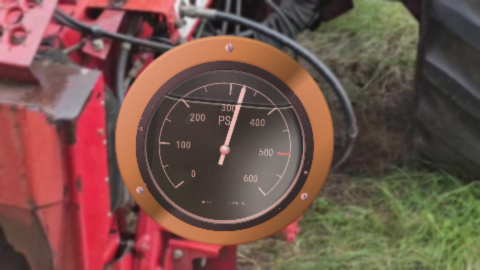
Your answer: 325; psi
